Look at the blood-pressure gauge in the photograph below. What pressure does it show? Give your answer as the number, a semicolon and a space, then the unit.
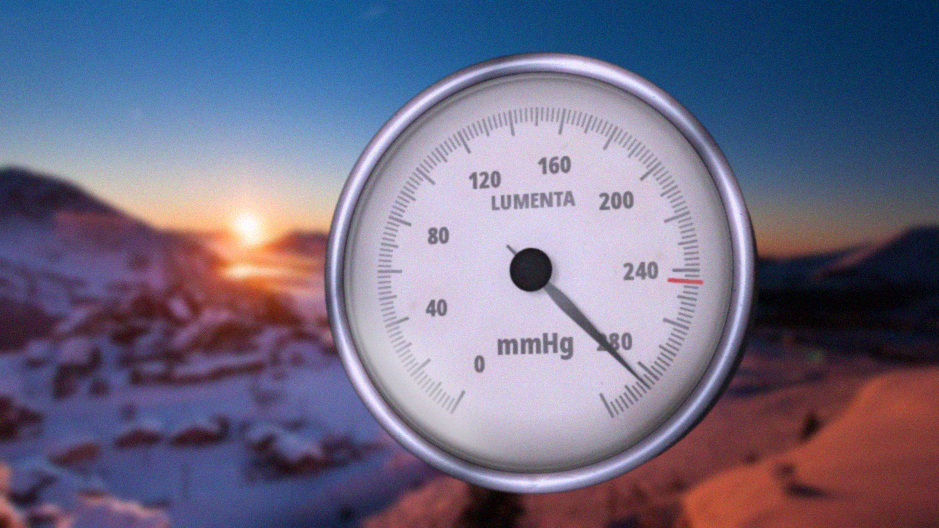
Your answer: 284; mmHg
